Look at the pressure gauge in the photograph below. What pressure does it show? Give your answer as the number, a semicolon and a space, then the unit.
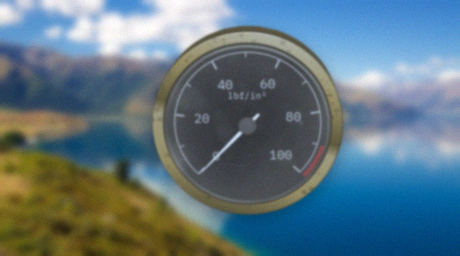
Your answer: 0; psi
